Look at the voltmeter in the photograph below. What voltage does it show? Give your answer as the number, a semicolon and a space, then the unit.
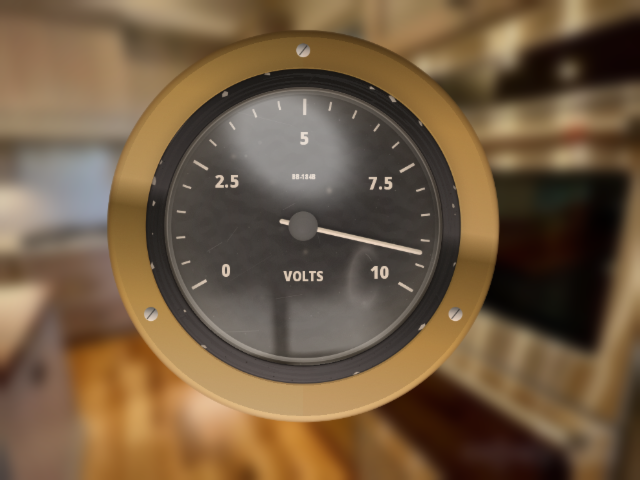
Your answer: 9.25; V
